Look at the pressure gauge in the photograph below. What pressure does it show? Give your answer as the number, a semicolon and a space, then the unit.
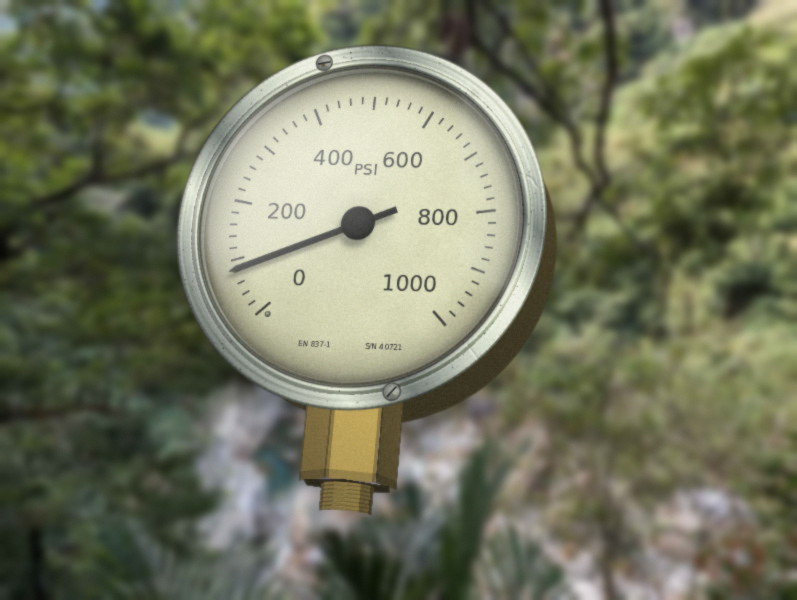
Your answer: 80; psi
